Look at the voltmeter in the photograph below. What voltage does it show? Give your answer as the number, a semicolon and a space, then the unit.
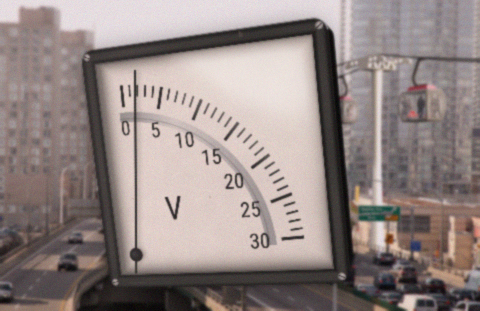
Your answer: 2; V
